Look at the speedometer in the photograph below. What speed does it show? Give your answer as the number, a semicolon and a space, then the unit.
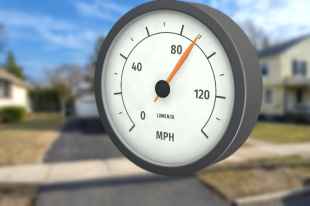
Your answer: 90; mph
